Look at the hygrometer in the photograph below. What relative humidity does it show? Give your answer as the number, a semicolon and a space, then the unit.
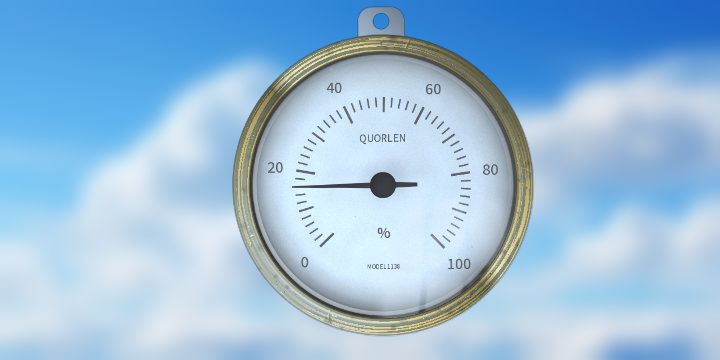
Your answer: 16; %
